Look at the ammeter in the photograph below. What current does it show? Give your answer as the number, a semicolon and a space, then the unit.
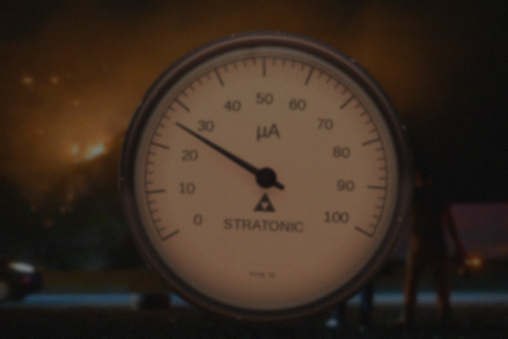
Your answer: 26; µA
